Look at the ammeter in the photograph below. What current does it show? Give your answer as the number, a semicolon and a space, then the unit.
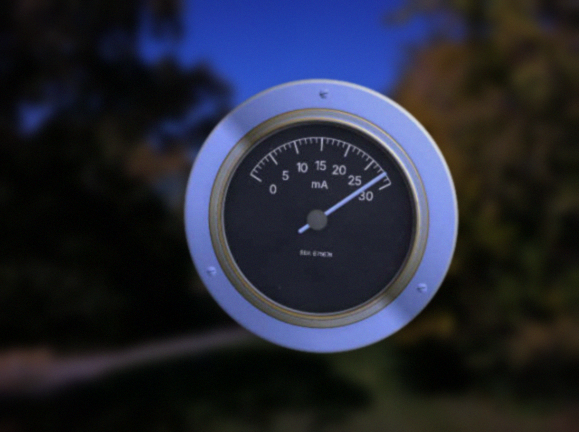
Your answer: 28; mA
